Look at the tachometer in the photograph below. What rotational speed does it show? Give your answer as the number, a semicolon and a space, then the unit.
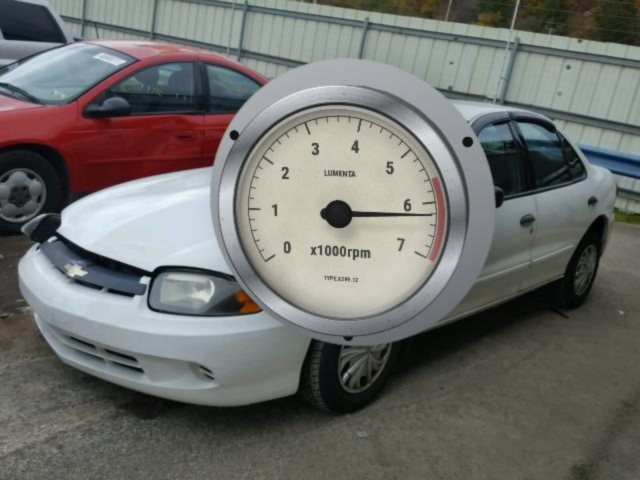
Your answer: 6200; rpm
